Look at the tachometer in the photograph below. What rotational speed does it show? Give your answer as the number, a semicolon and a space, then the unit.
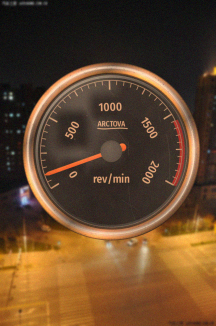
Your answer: 100; rpm
